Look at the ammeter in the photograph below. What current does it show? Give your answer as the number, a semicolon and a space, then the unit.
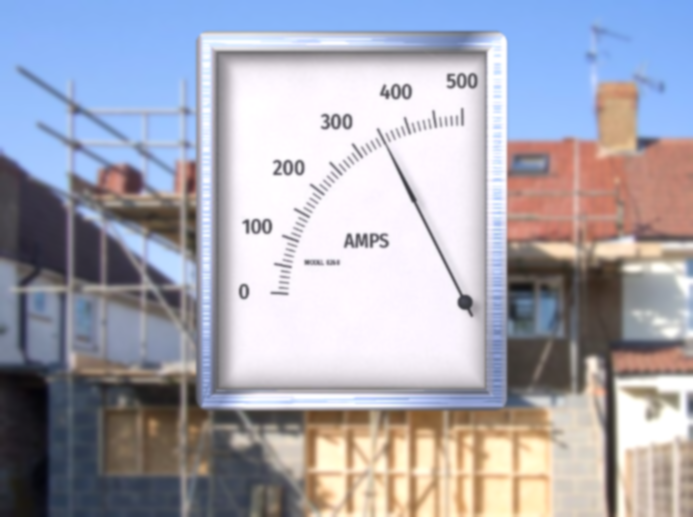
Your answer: 350; A
